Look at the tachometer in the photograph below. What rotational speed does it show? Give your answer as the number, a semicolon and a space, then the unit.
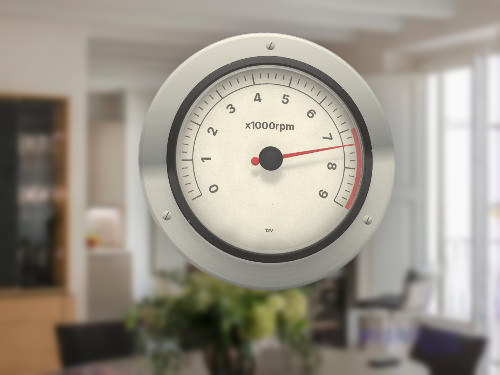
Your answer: 7400; rpm
